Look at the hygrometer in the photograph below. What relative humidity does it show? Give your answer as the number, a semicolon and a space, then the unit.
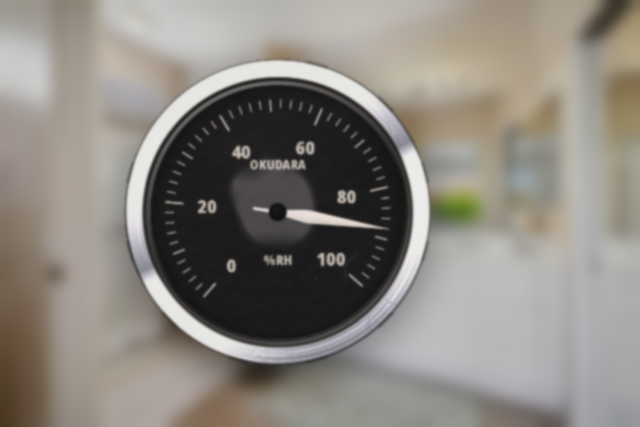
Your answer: 88; %
